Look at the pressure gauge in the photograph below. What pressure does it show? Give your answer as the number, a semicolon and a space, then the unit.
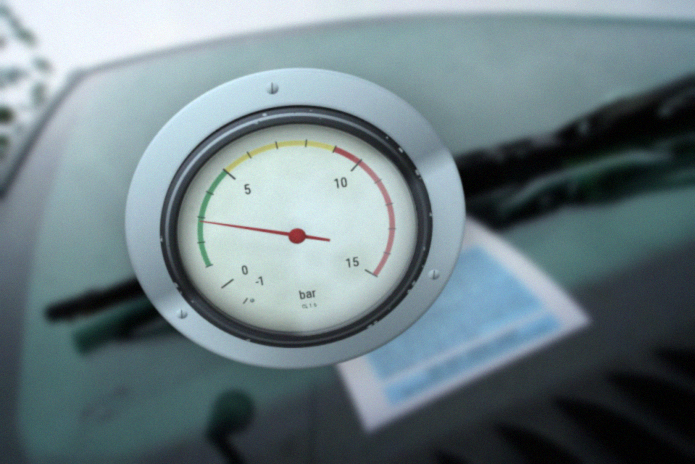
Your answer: 3; bar
